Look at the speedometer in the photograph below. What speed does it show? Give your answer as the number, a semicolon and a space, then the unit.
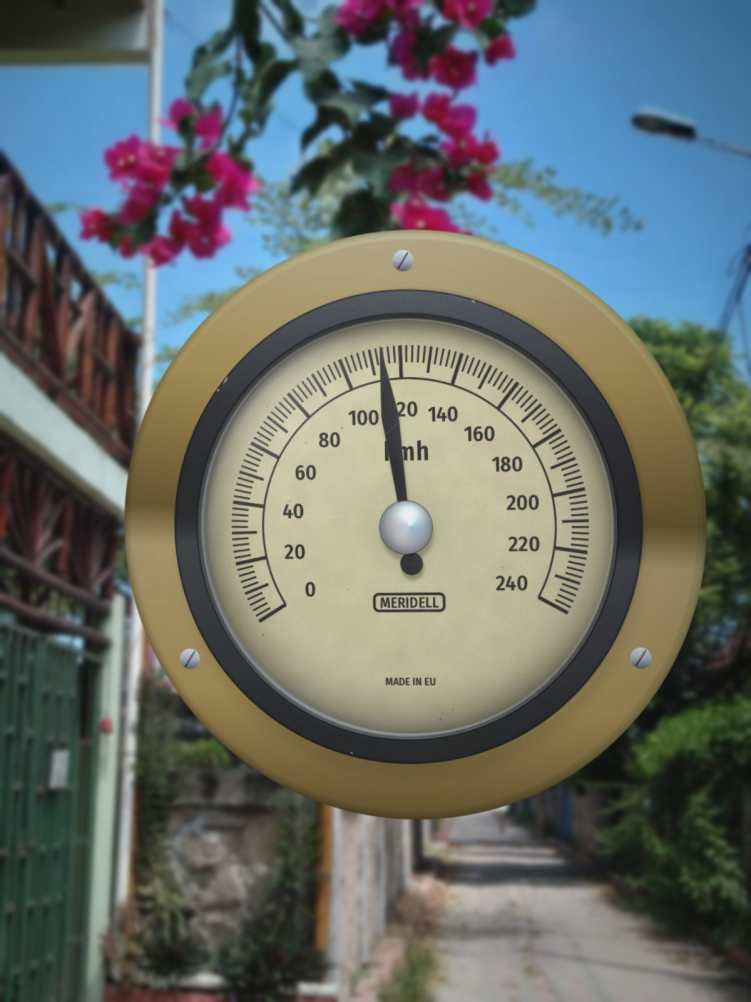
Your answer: 114; km/h
